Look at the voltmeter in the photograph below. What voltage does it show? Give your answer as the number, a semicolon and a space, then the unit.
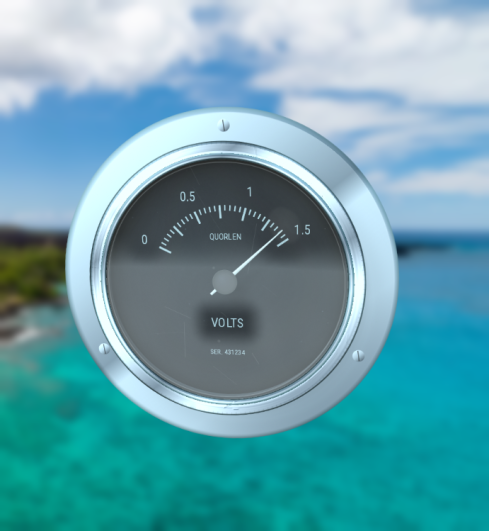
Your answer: 1.4; V
